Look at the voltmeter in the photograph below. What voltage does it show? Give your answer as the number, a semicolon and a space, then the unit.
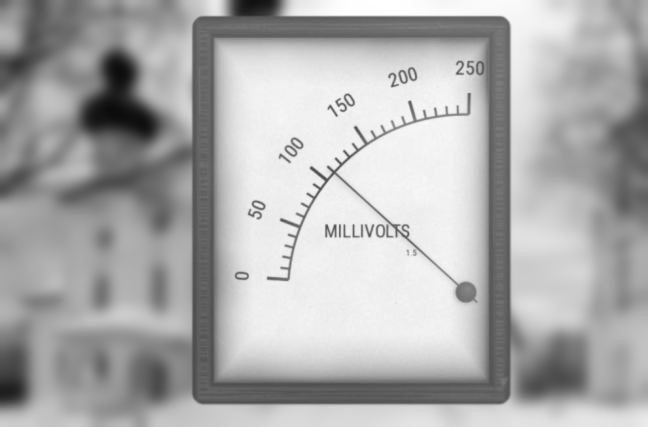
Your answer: 110; mV
